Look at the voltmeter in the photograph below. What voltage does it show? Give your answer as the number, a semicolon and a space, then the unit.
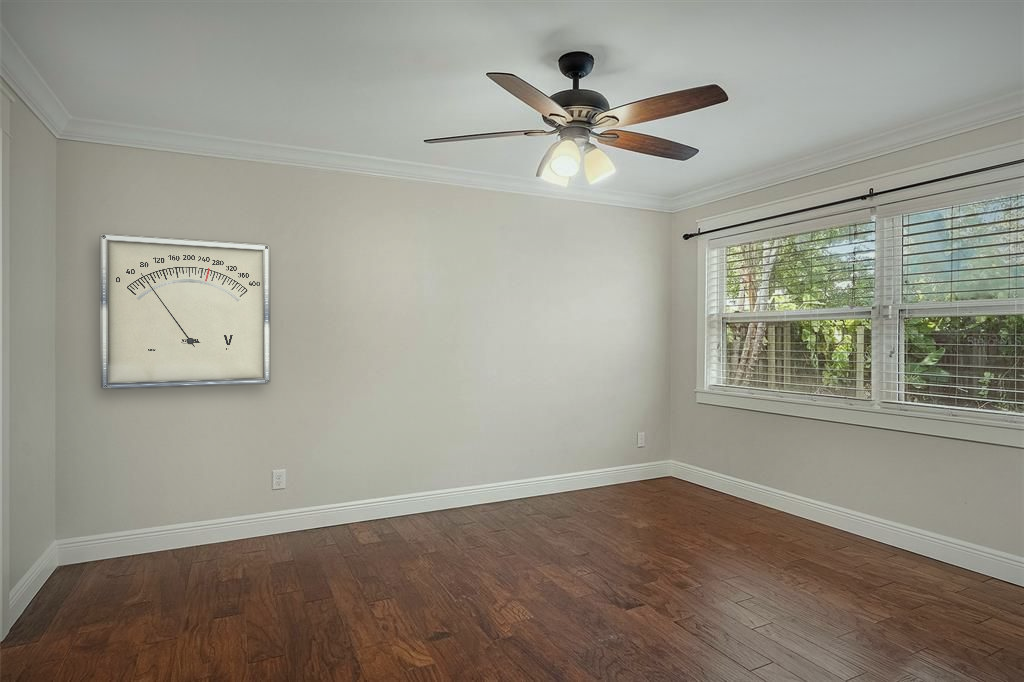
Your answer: 60; V
